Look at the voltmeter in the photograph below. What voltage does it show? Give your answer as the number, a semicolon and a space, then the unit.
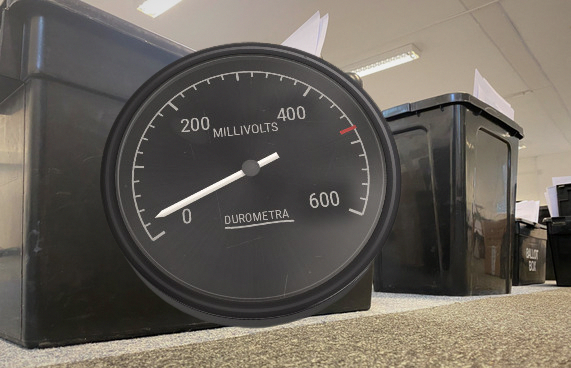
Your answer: 20; mV
